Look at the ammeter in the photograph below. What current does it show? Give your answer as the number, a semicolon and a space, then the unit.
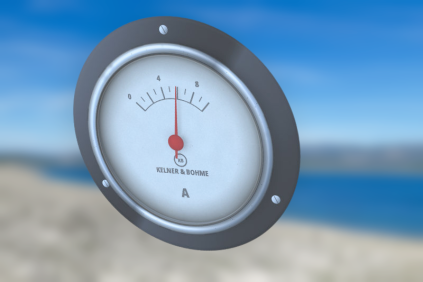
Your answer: 6; A
